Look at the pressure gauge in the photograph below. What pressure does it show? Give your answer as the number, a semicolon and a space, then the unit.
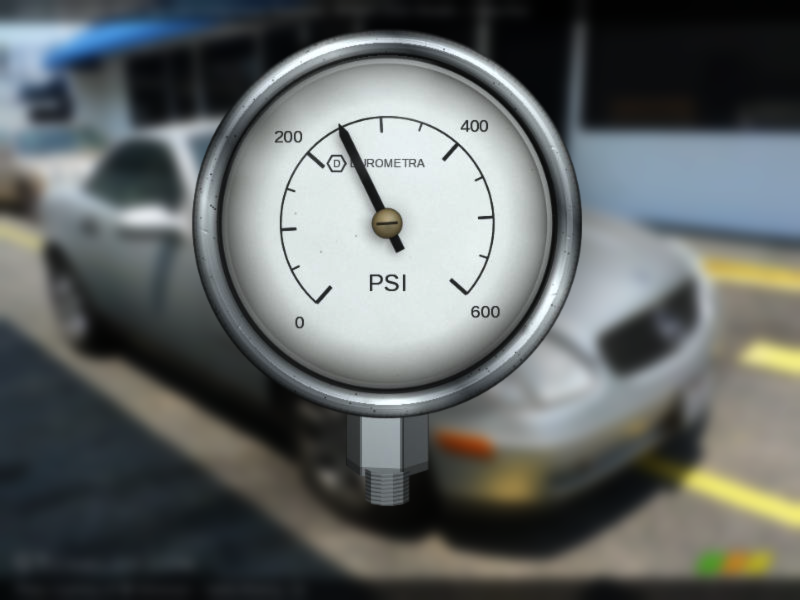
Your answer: 250; psi
